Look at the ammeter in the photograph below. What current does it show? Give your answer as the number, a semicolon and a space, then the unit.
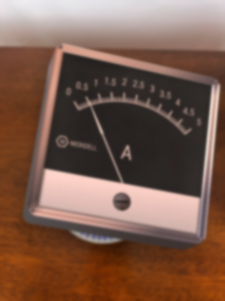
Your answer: 0.5; A
